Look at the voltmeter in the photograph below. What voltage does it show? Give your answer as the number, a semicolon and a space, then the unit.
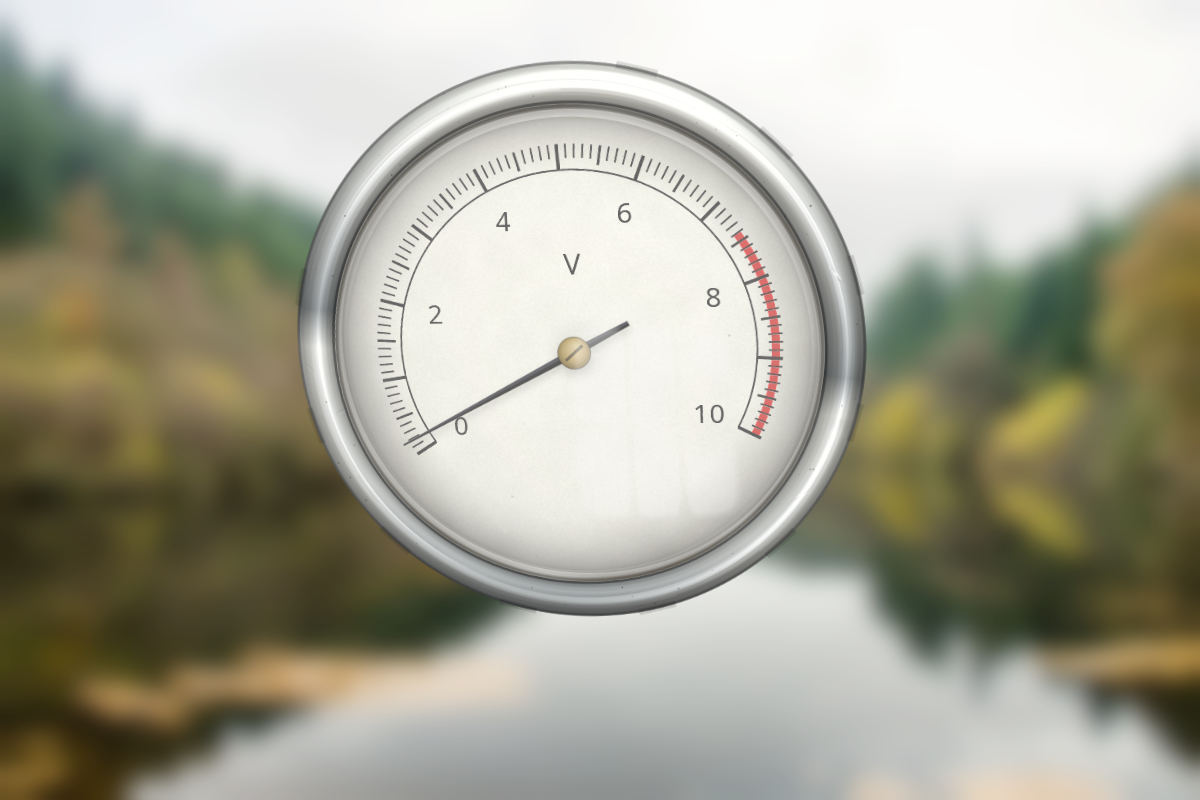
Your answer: 0.2; V
